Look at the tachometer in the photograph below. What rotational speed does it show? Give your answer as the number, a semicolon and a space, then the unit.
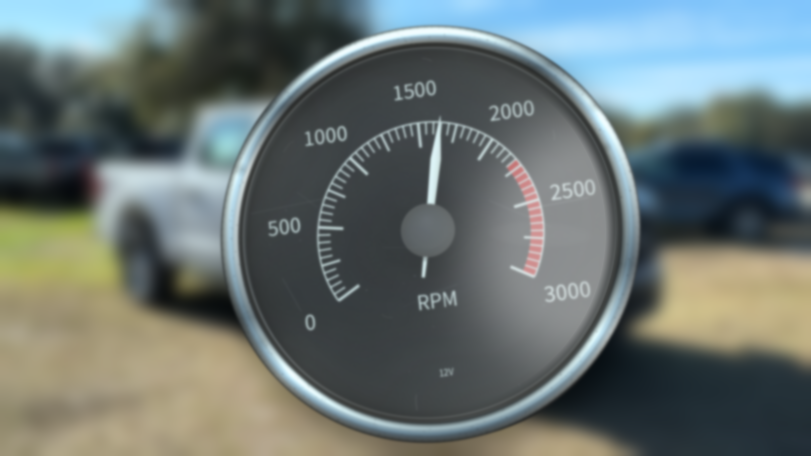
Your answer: 1650; rpm
